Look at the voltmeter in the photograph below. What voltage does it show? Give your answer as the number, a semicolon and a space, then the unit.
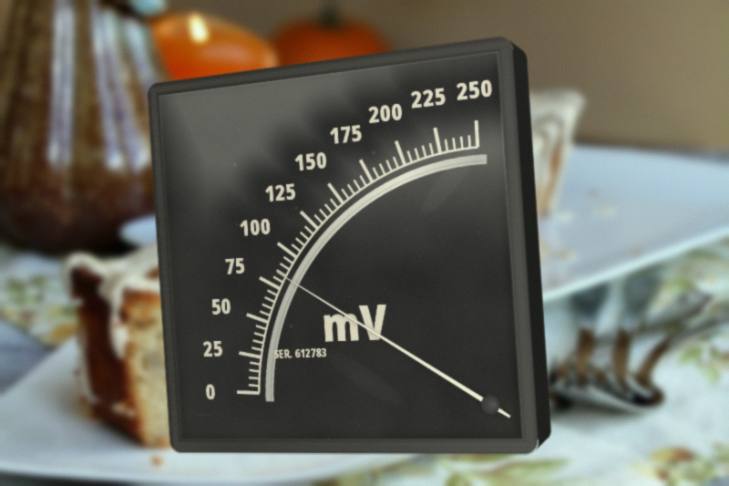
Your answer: 85; mV
